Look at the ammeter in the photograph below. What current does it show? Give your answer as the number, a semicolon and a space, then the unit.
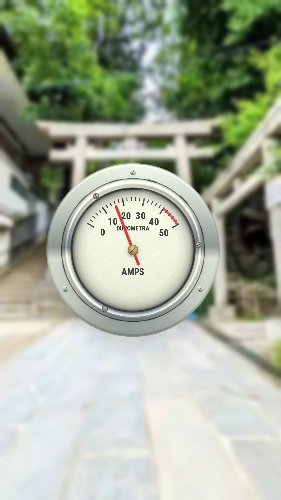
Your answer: 16; A
